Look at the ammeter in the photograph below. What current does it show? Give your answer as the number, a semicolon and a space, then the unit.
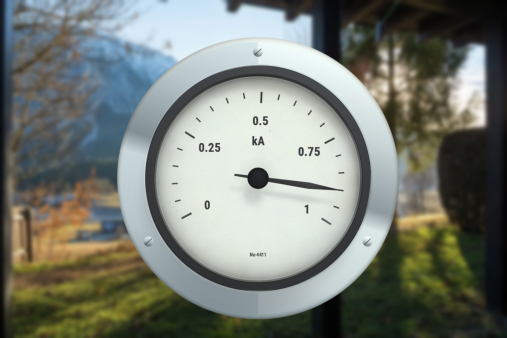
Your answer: 0.9; kA
